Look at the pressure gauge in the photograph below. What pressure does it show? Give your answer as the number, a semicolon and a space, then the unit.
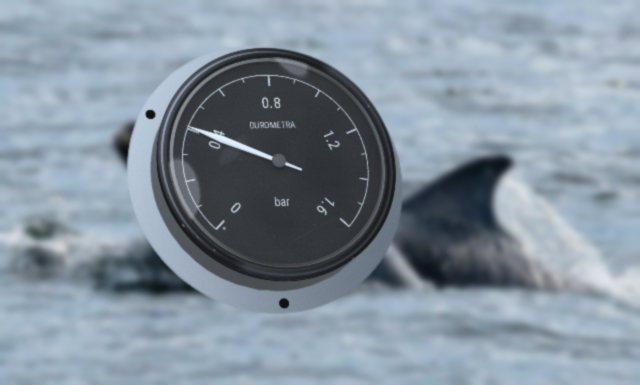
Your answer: 0.4; bar
